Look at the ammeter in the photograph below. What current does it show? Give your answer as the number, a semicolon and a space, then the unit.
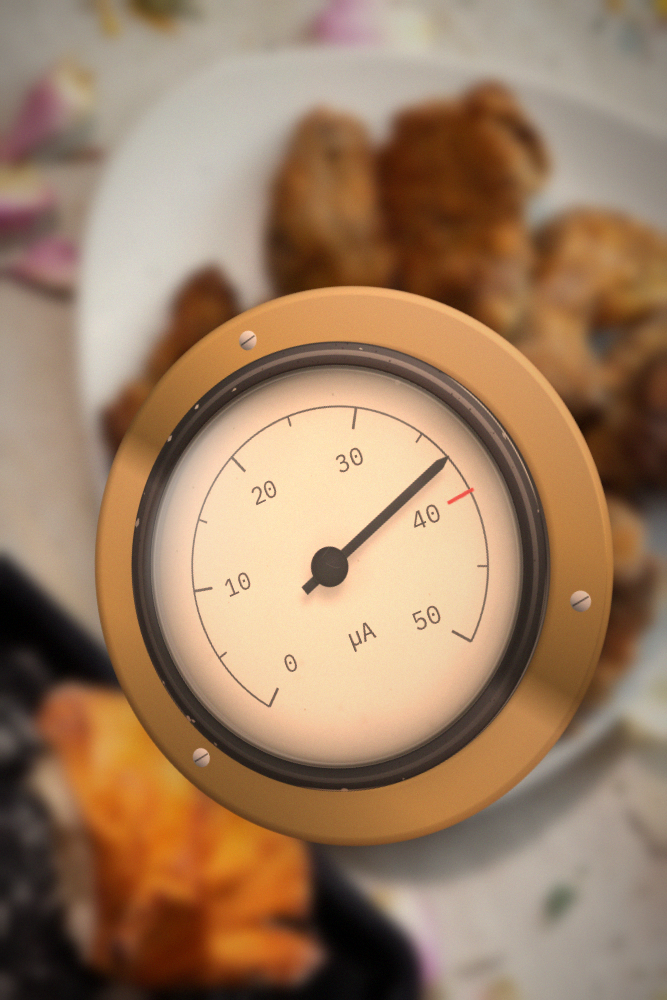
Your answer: 37.5; µA
